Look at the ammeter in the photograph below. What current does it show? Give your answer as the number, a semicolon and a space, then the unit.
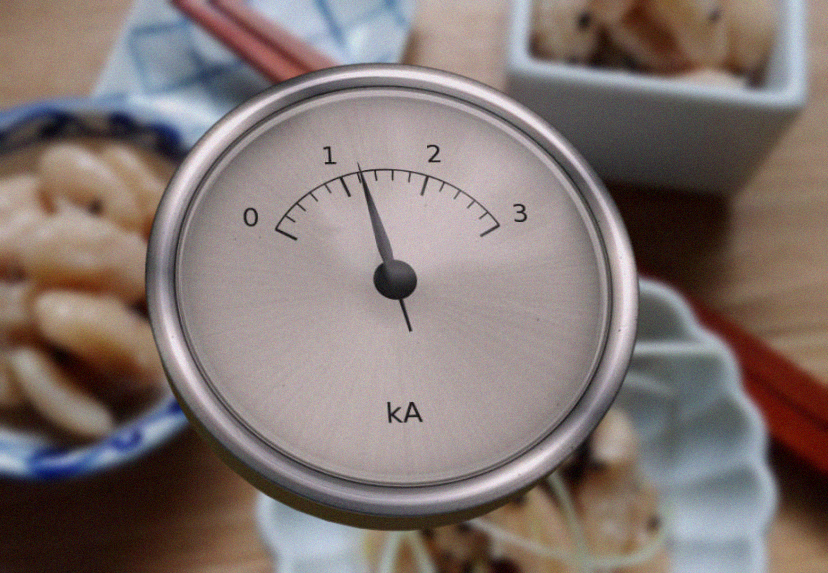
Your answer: 1.2; kA
